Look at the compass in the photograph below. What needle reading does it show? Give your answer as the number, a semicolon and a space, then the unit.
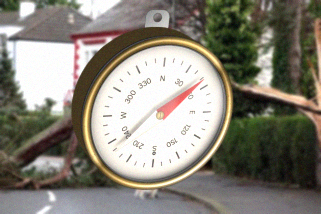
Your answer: 50; °
